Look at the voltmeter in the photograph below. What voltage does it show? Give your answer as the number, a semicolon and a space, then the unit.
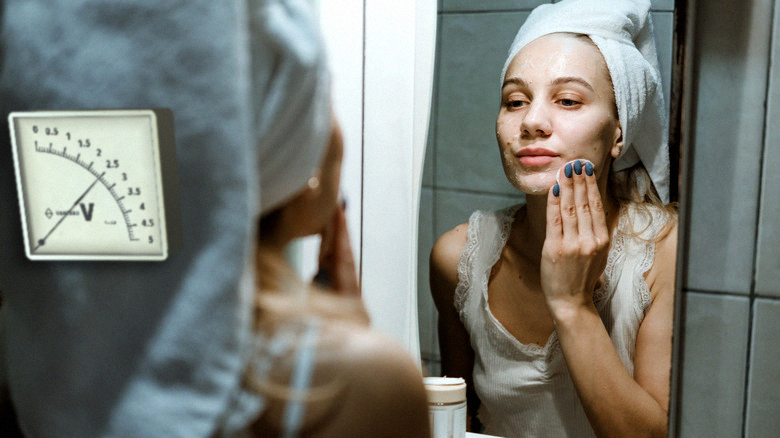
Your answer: 2.5; V
